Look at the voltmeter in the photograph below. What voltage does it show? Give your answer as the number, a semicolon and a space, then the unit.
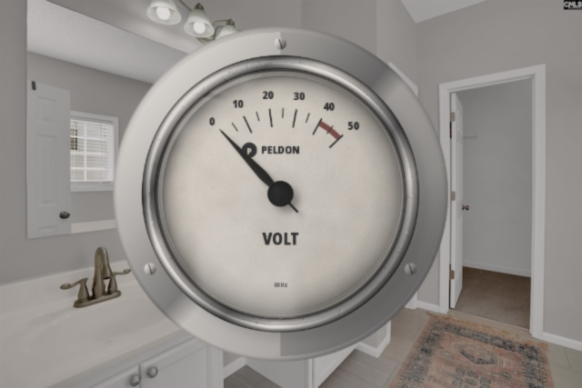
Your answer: 0; V
